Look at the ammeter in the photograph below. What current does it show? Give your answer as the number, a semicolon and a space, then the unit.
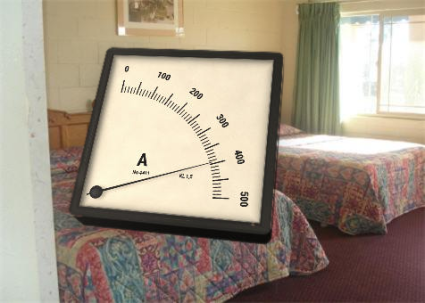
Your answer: 400; A
